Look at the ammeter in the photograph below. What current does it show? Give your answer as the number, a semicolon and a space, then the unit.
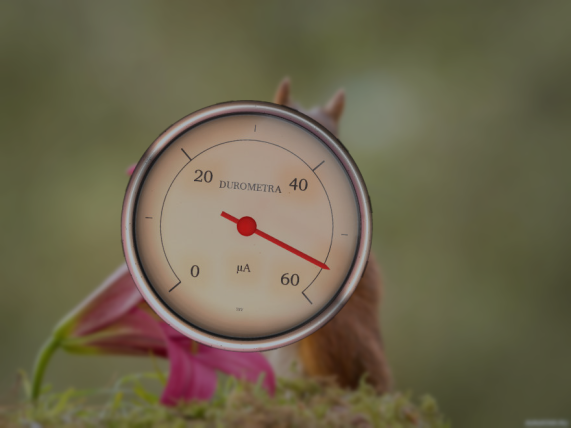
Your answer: 55; µA
